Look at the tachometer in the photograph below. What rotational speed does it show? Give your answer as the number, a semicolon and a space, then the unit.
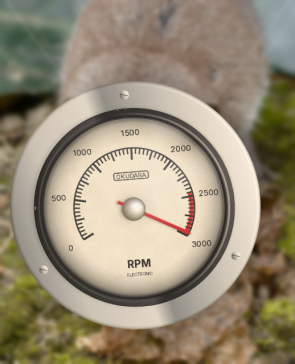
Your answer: 2950; rpm
